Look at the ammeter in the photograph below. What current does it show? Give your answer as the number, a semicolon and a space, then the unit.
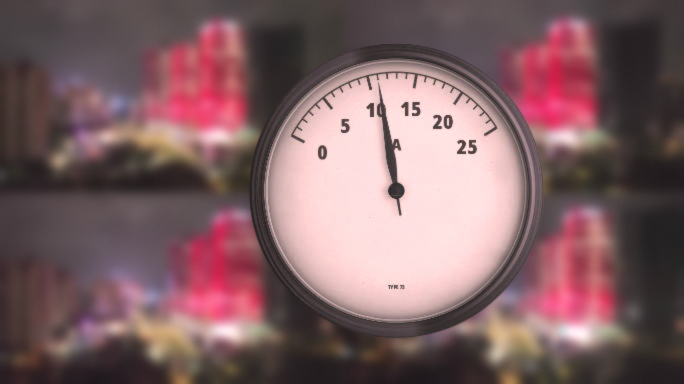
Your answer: 11; A
